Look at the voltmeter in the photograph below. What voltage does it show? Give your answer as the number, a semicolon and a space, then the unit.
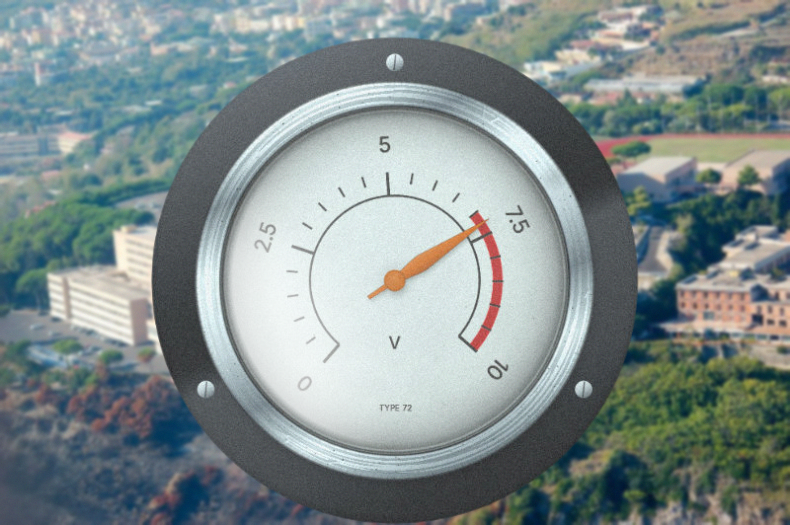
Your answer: 7.25; V
